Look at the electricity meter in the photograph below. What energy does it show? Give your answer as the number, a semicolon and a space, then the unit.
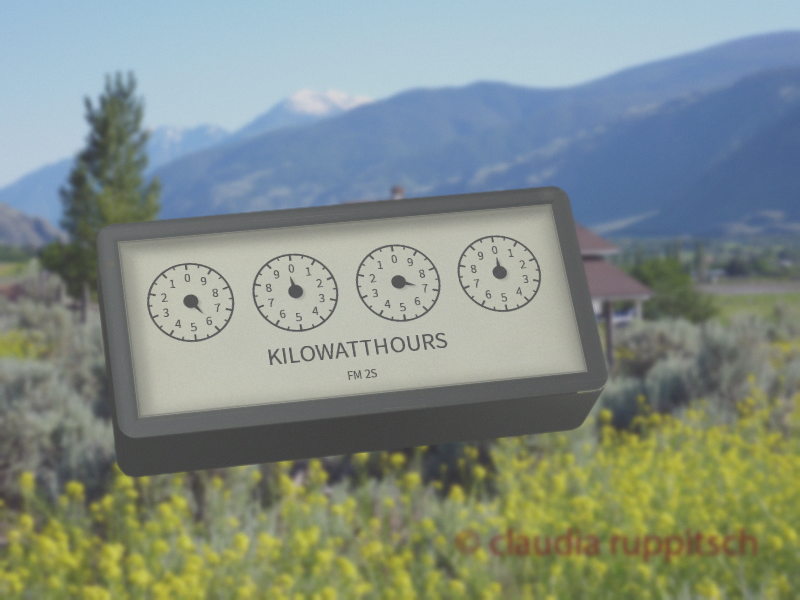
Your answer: 5970; kWh
